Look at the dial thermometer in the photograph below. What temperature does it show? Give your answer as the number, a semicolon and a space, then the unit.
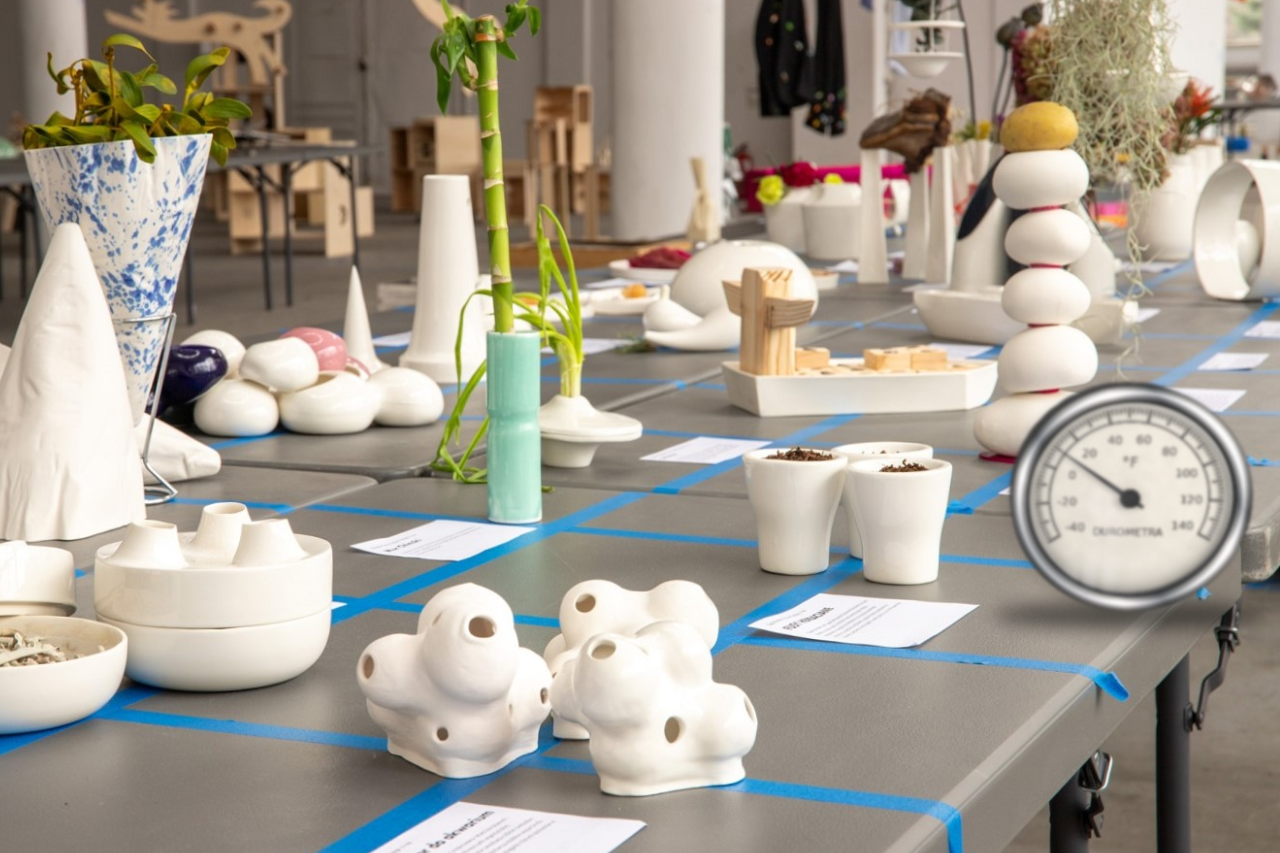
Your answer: 10; °F
